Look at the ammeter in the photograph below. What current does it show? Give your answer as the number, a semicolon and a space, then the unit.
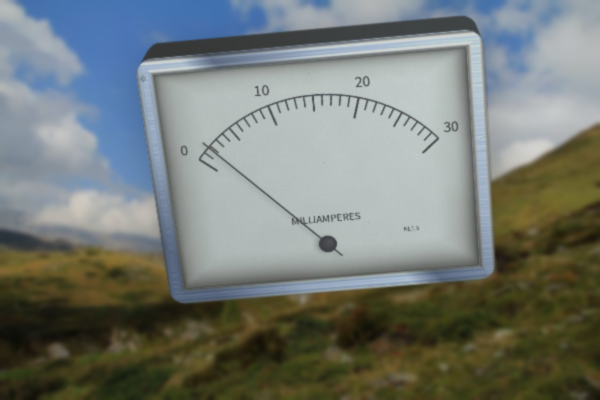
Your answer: 2; mA
